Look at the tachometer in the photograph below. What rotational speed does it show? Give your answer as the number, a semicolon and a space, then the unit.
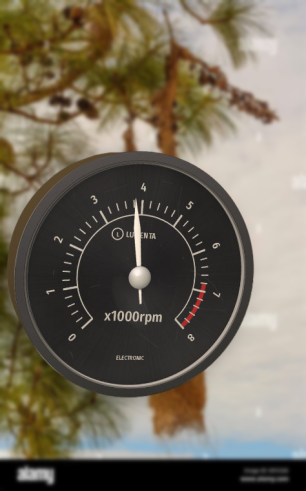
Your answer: 3800; rpm
